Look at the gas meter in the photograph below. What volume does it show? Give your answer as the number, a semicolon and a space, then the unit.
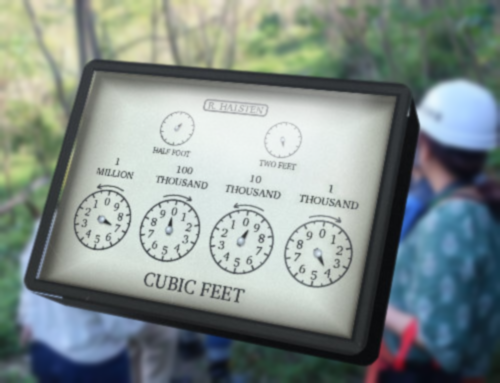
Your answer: 699400; ft³
